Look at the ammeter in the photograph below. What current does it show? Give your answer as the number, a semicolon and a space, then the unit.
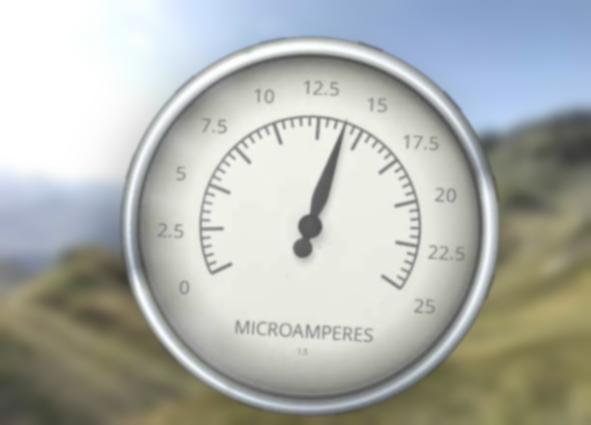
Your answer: 14; µA
